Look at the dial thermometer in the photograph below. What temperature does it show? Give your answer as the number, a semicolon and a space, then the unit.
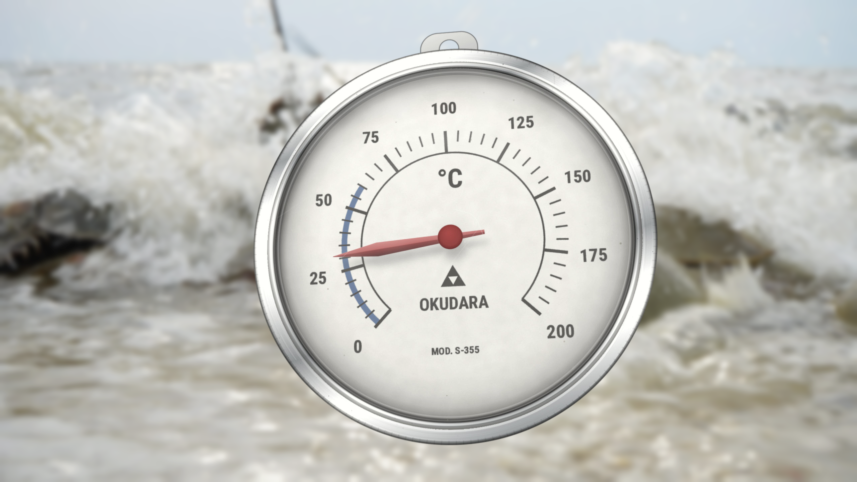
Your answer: 30; °C
